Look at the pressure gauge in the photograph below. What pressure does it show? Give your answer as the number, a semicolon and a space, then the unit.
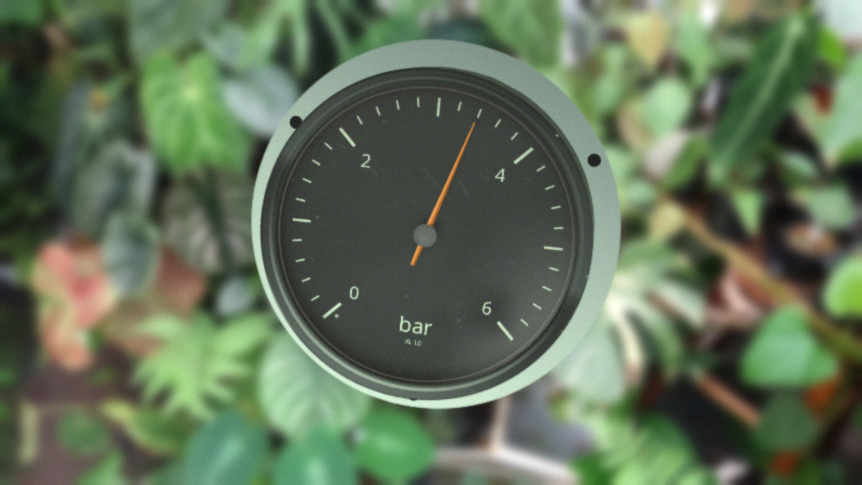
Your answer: 3.4; bar
